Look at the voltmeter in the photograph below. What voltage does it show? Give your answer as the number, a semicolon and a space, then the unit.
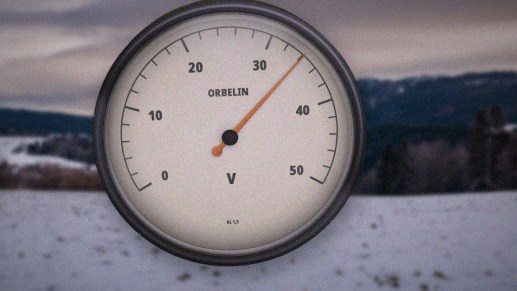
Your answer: 34; V
